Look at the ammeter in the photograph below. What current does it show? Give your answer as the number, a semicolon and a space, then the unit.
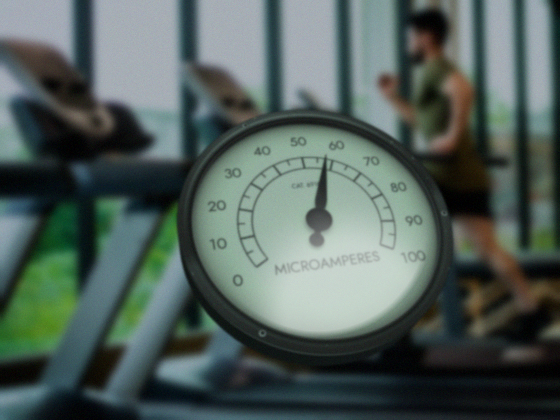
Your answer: 57.5; µA
